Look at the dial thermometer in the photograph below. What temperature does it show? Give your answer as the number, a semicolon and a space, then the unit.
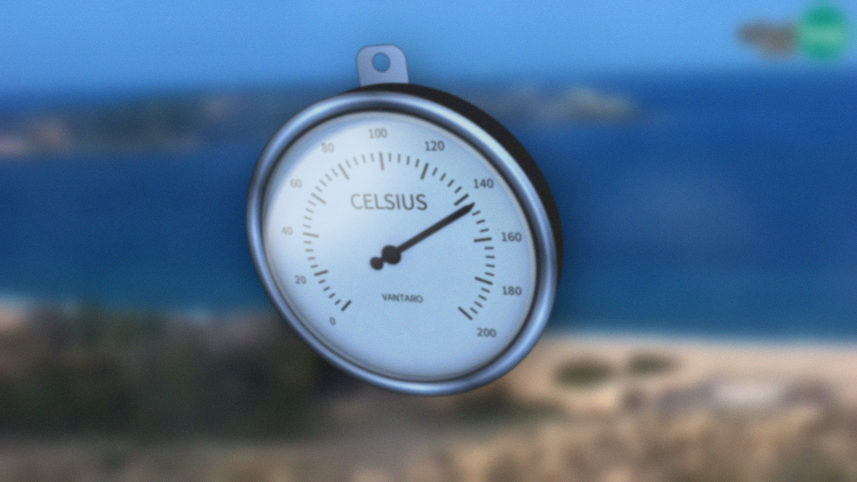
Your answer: 144; °C
